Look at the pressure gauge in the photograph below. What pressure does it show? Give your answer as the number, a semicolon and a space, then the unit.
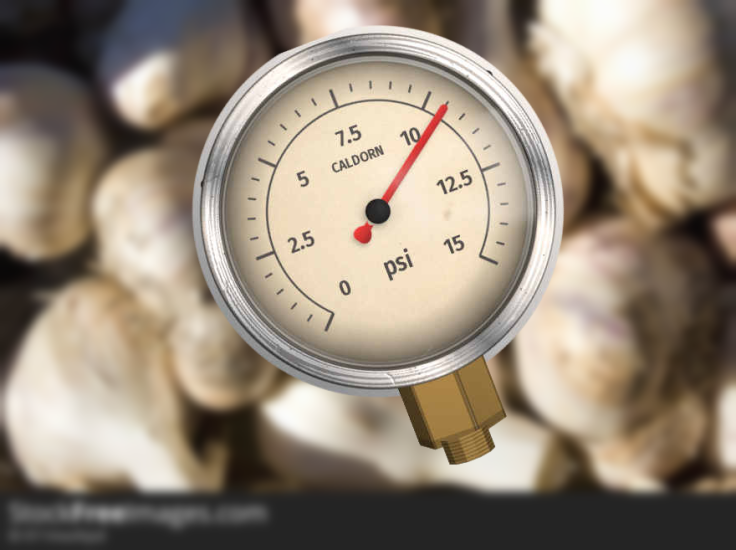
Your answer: 10.5; psi
